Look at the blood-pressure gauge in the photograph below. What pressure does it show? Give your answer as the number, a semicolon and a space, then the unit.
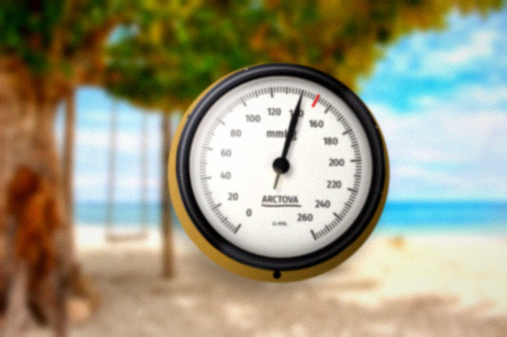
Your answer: 140; mmHg
